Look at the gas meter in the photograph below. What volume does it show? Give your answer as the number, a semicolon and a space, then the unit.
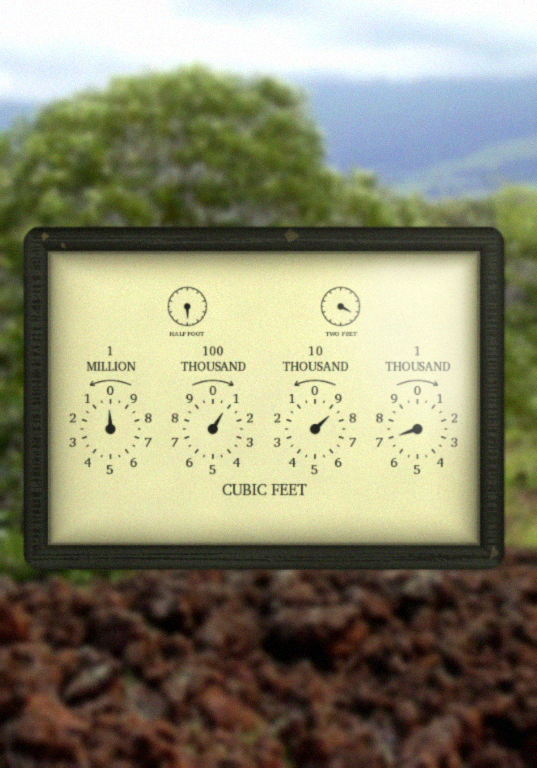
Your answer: 8700; ft³
